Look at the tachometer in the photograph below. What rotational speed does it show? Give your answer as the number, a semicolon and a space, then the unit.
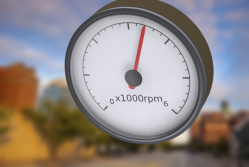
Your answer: 3400; rpm
